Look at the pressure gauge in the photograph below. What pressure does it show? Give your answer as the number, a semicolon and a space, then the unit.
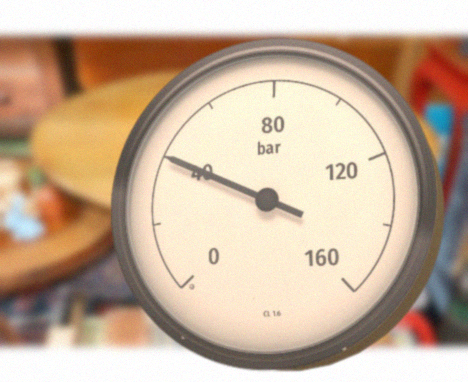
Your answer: 40; bar
